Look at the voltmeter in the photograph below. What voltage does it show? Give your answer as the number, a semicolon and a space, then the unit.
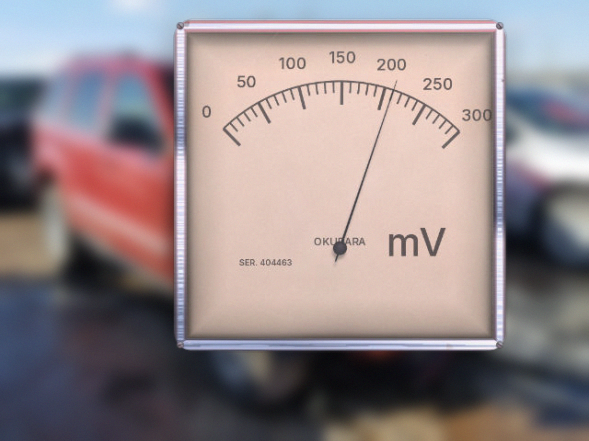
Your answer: 210; mV
